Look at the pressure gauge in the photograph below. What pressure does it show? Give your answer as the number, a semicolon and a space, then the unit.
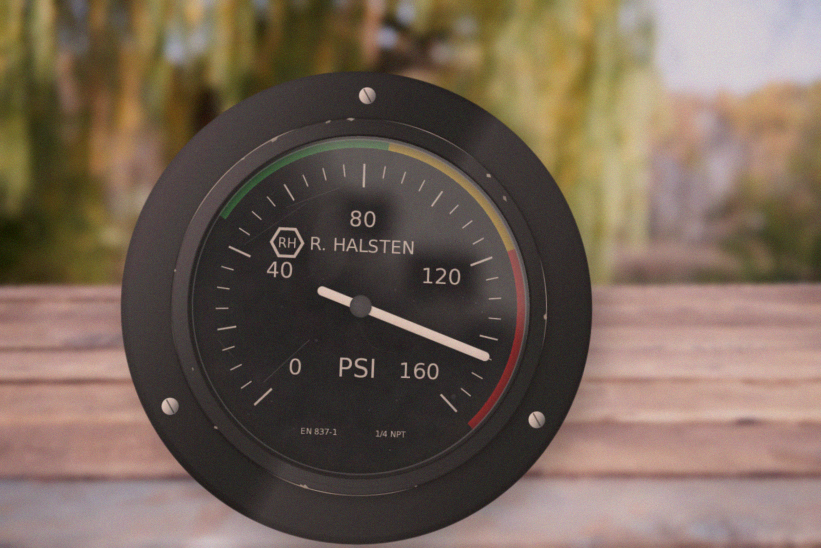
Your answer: 145; psi
